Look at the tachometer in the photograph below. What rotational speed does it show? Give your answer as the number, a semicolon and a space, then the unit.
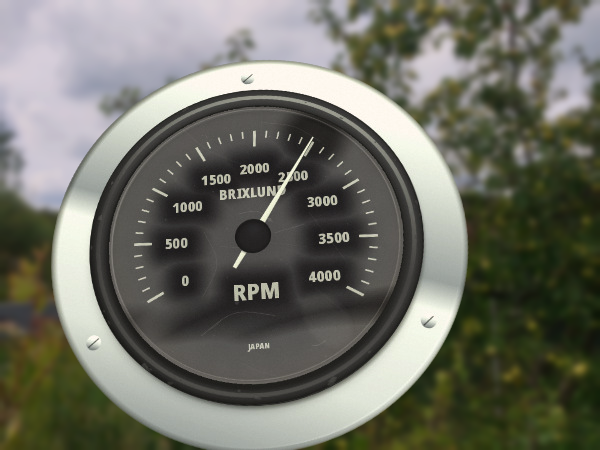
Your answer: 2500; rpm
